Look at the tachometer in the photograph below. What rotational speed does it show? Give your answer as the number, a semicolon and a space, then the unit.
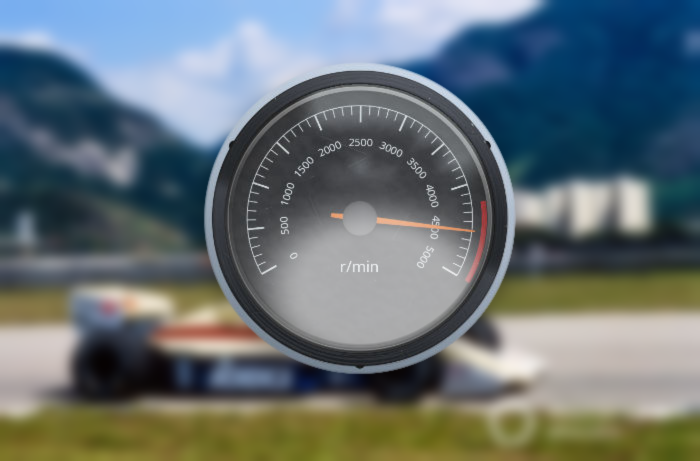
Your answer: 4500; rpm
